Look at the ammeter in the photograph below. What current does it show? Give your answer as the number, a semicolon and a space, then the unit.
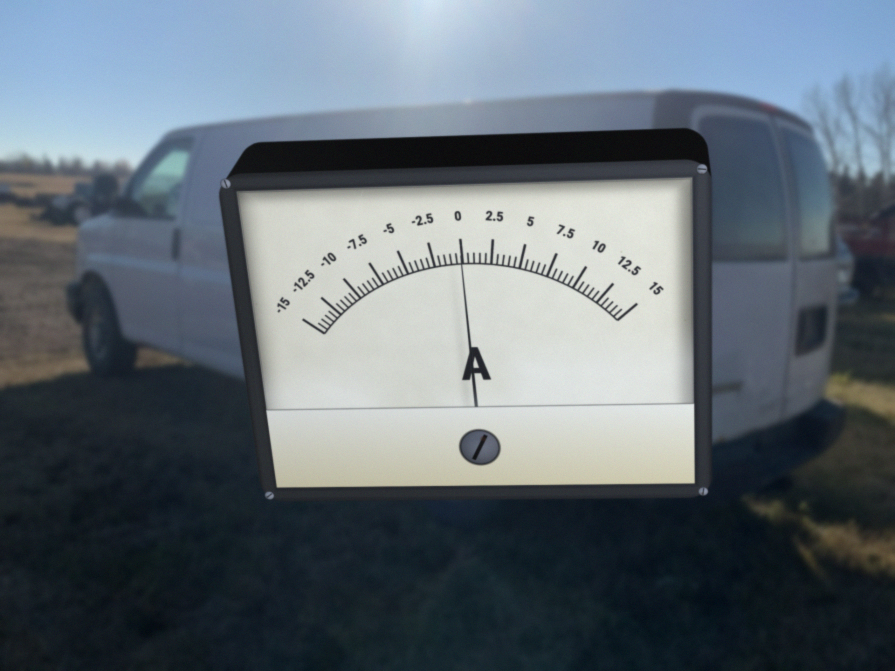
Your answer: 0; A
